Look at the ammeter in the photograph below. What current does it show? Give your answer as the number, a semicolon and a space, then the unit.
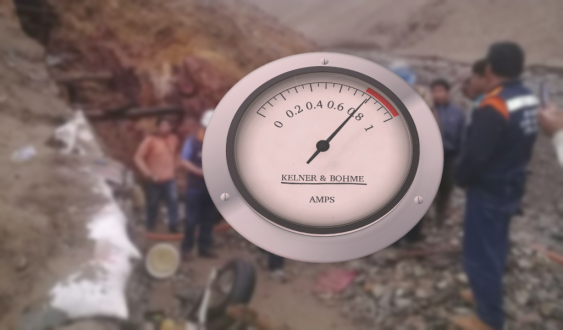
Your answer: 0.8; A
